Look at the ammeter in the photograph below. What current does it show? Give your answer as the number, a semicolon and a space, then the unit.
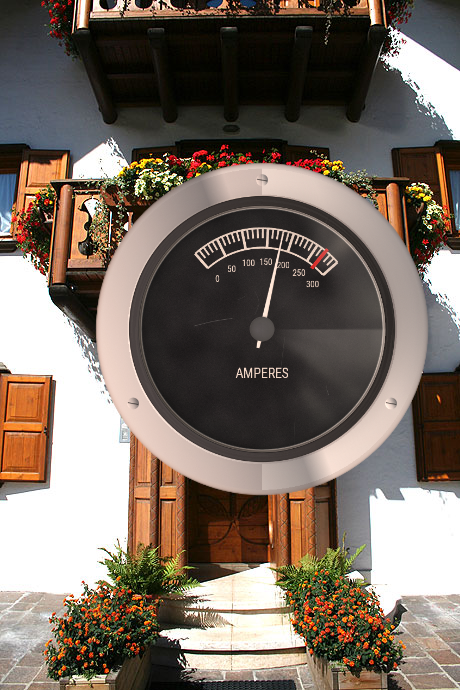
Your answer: 180; A
